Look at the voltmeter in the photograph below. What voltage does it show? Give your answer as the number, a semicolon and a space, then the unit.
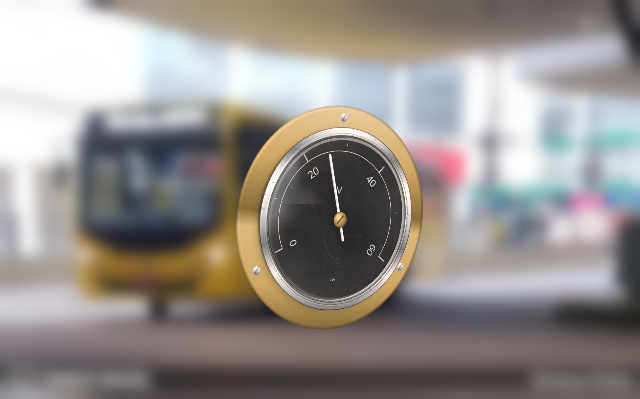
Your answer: 25; V
